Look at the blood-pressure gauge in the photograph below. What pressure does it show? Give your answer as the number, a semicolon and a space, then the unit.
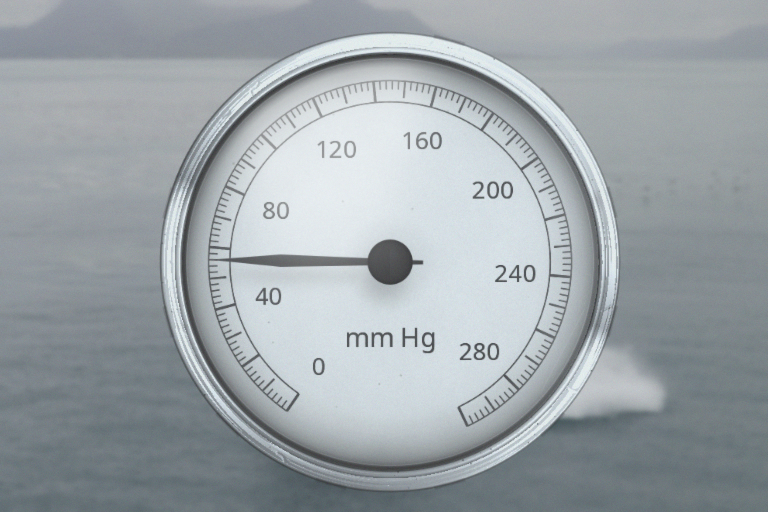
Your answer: 56; mmHg
